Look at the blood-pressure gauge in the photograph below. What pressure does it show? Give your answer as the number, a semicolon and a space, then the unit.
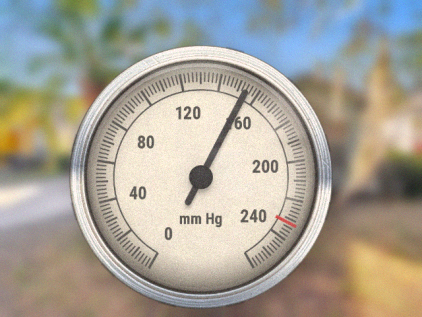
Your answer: 154; mmHg
